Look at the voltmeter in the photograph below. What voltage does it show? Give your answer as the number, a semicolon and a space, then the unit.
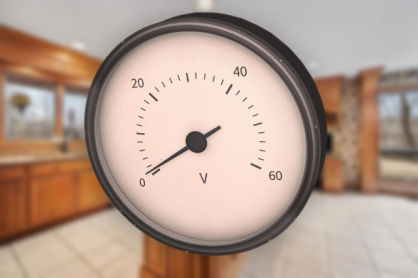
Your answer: 1; V
